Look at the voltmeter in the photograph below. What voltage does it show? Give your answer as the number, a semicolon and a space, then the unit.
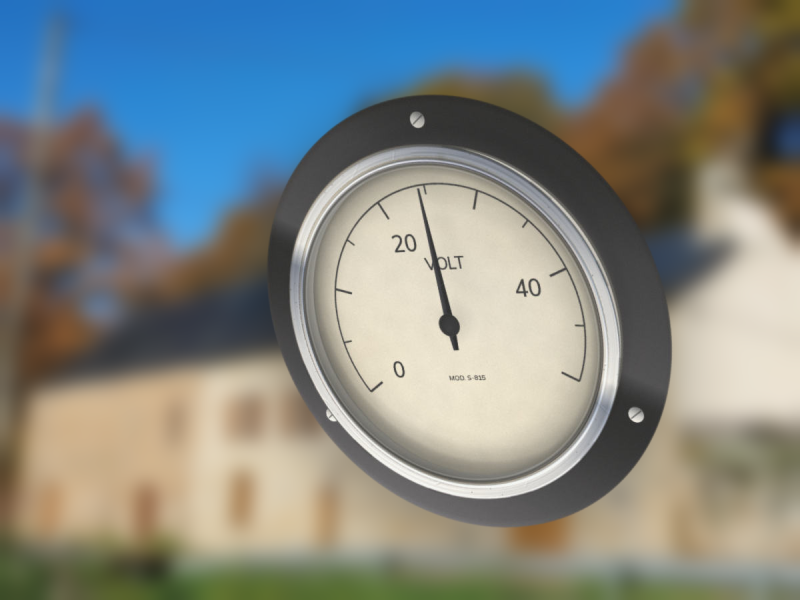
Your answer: 25; V
